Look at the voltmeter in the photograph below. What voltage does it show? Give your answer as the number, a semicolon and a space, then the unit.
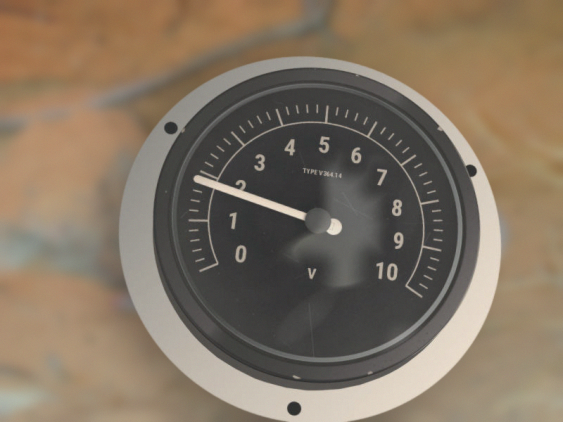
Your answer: 1.8; V
